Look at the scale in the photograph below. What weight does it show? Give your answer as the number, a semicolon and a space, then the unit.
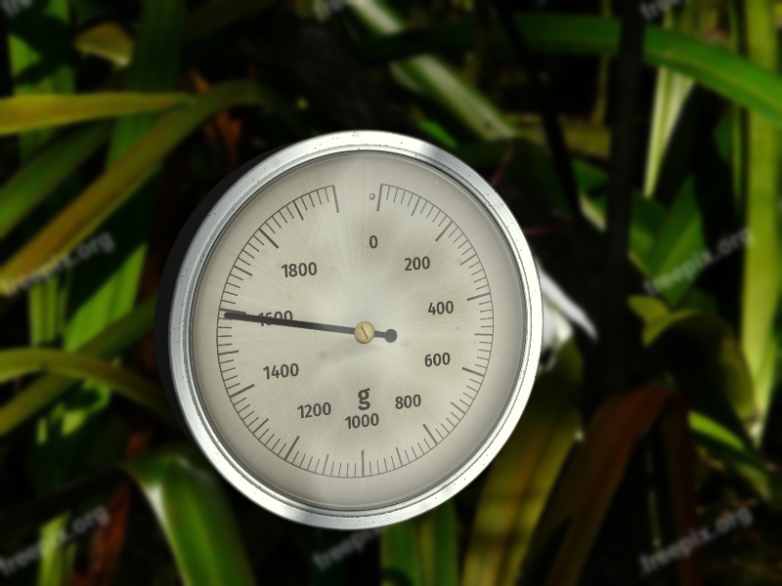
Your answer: 1590; g
